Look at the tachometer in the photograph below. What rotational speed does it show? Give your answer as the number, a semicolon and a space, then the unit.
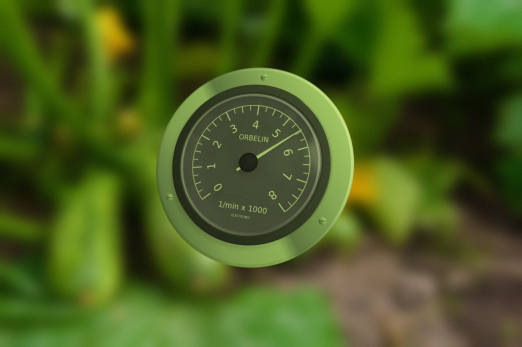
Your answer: 5500; rpm
